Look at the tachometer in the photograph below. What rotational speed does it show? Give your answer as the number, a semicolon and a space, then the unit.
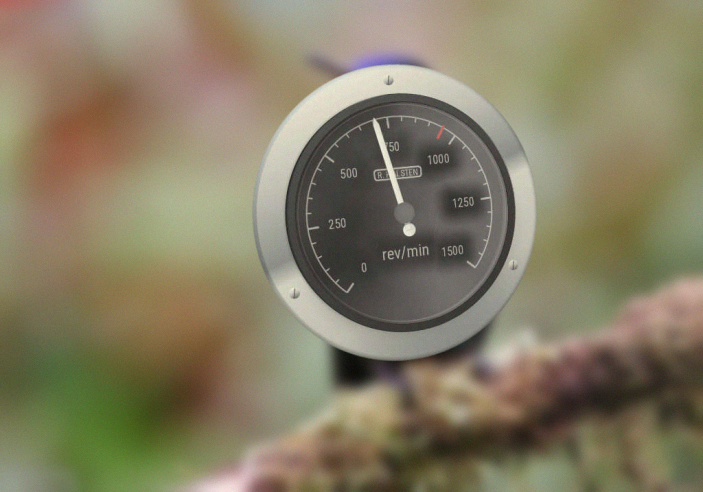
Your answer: 700; rpm
